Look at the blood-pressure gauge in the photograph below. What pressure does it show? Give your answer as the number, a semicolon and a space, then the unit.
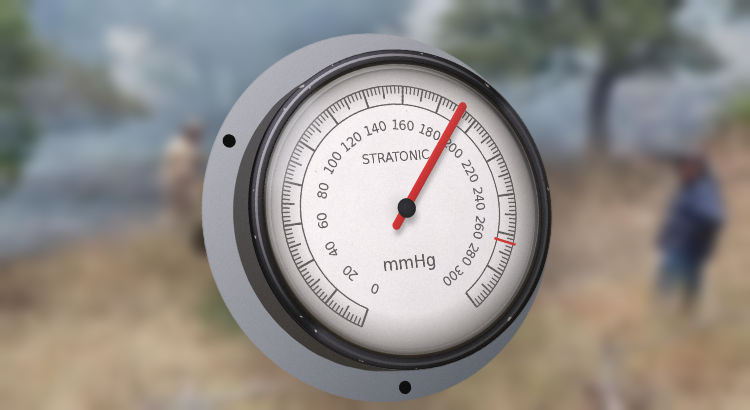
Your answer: 190; mmHg
